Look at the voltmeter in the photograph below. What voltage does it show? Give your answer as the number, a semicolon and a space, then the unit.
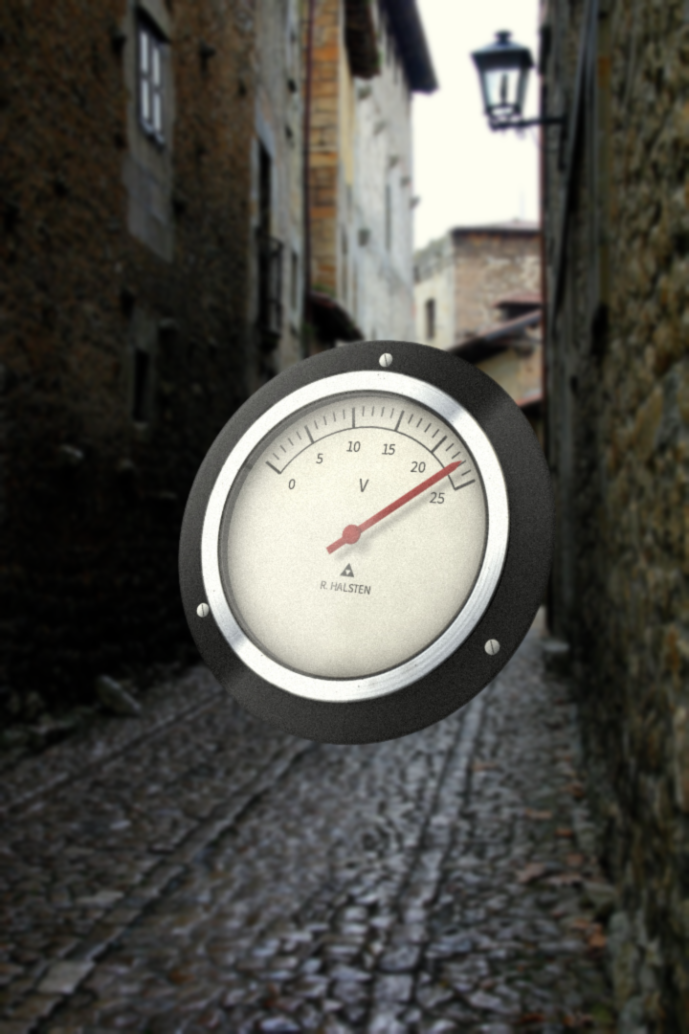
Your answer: 23; V
